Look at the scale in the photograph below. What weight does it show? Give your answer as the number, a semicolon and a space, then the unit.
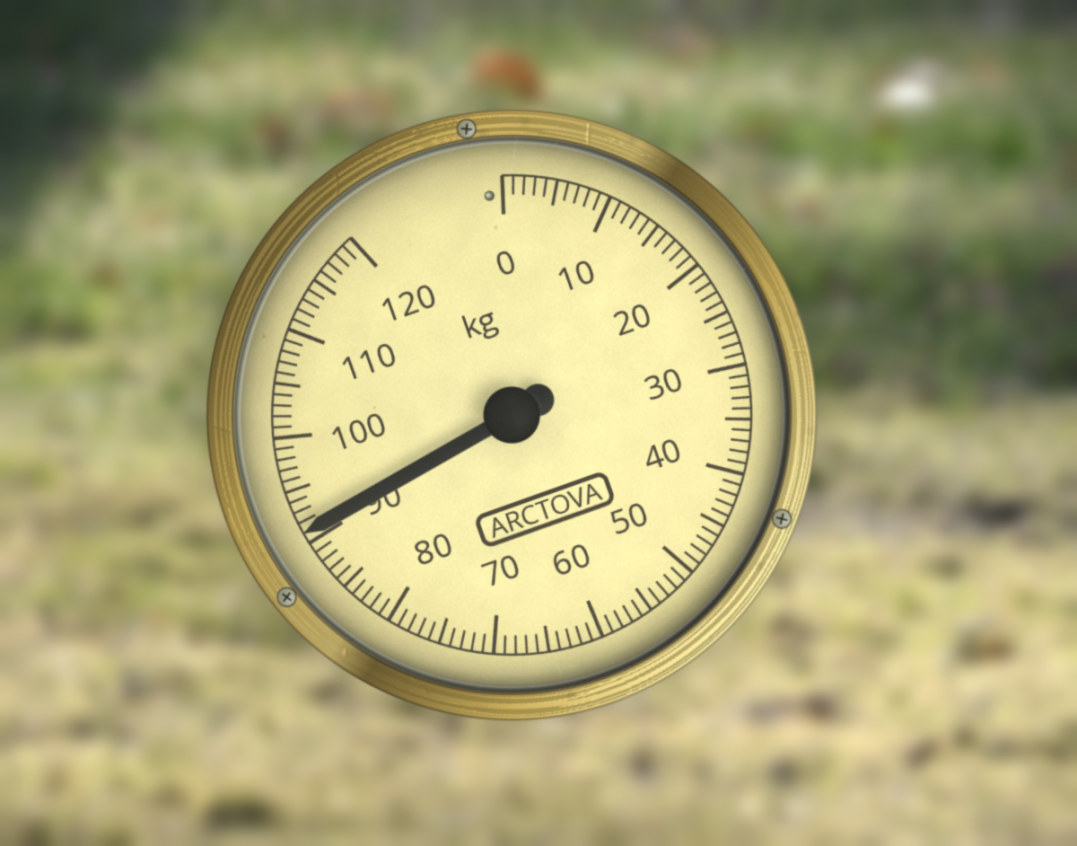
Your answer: 91; kg
